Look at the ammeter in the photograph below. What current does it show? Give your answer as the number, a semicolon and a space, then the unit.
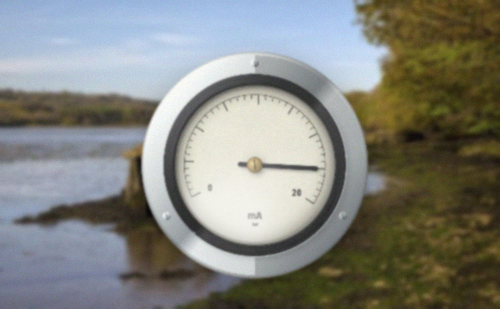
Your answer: 17.5; mA
